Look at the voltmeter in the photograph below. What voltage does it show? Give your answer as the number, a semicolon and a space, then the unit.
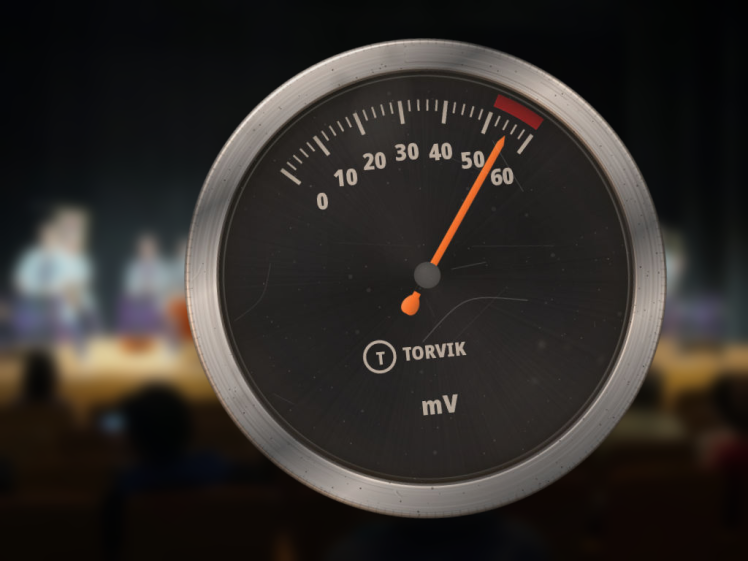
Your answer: 55; mV
